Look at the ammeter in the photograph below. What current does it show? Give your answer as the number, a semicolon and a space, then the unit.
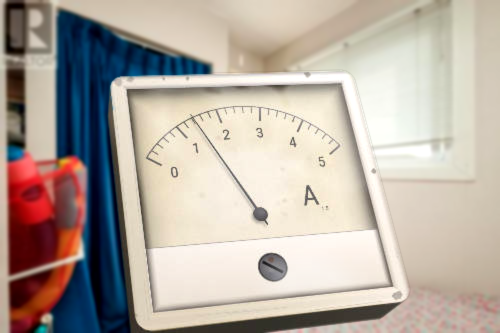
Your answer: 1.4; A
